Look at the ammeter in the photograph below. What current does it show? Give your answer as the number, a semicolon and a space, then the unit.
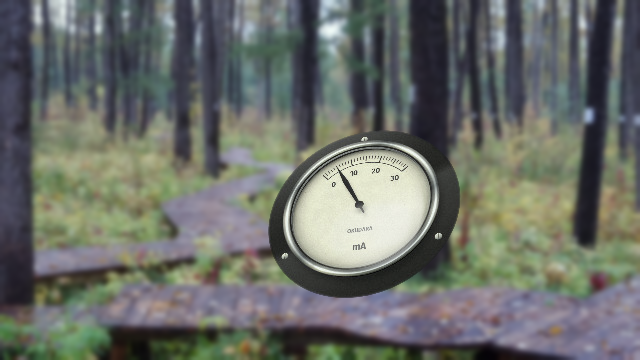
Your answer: 5; mA
